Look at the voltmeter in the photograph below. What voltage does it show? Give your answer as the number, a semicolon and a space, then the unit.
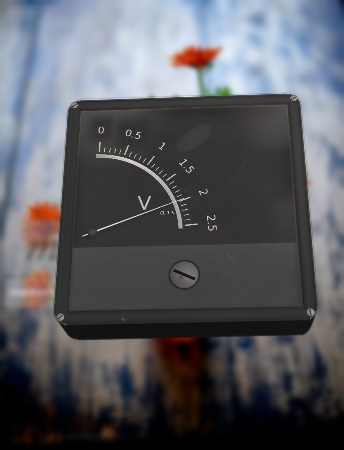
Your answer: 2; V
